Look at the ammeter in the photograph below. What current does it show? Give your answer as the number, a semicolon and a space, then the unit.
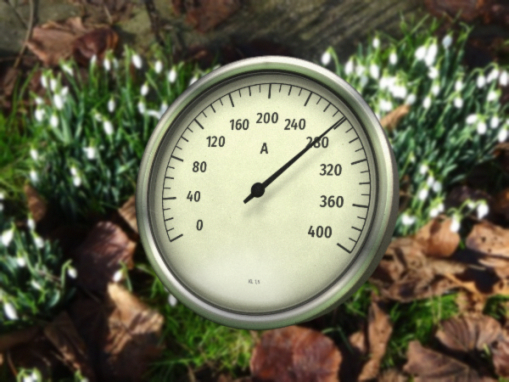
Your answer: 280; A
